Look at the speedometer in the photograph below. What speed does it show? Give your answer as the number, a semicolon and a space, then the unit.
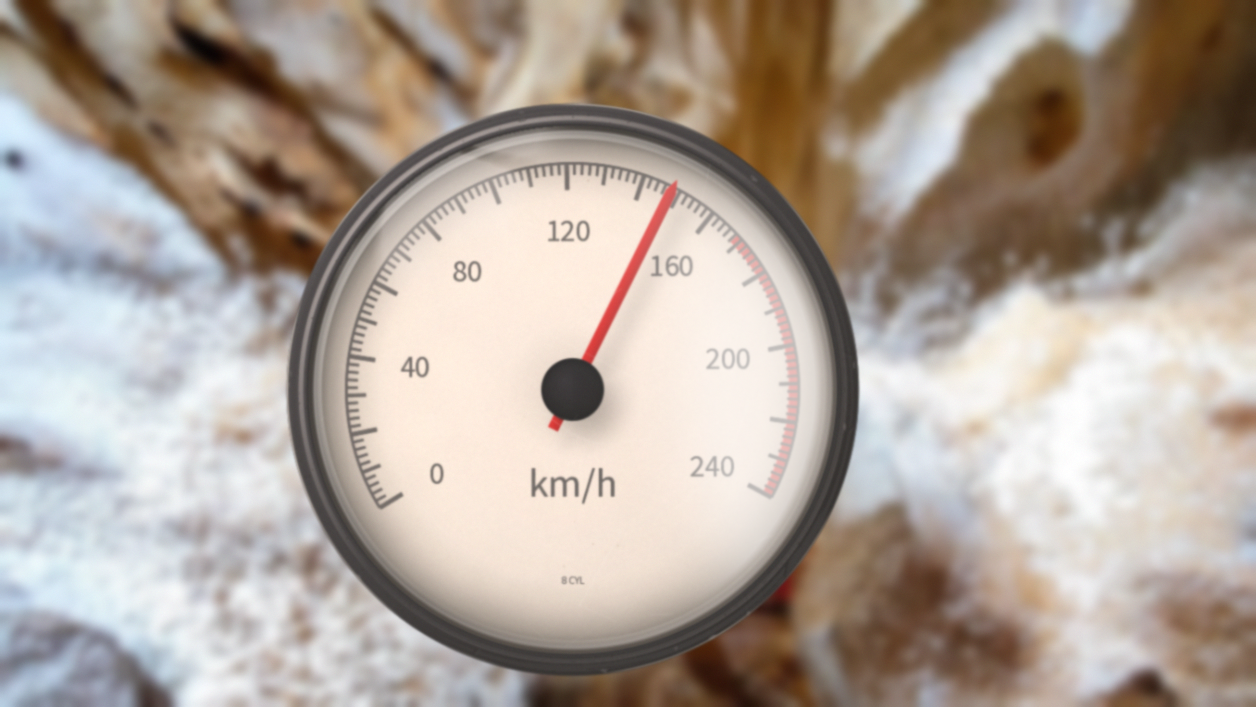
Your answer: 148; km/h
